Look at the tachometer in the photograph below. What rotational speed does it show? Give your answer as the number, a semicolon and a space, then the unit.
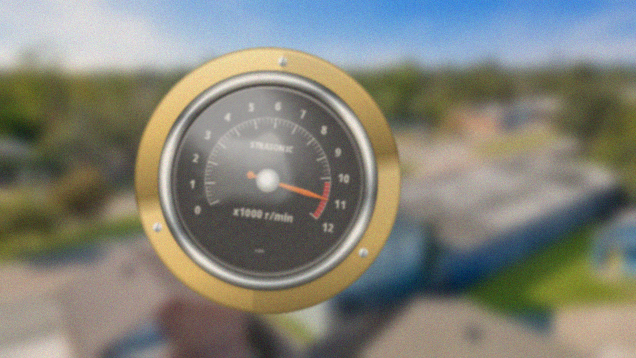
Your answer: 11000; rpm
